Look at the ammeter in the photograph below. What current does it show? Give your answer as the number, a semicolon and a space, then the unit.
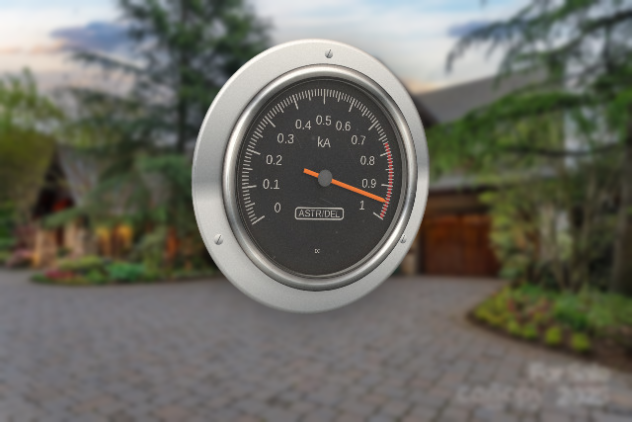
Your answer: 0.95; kA
